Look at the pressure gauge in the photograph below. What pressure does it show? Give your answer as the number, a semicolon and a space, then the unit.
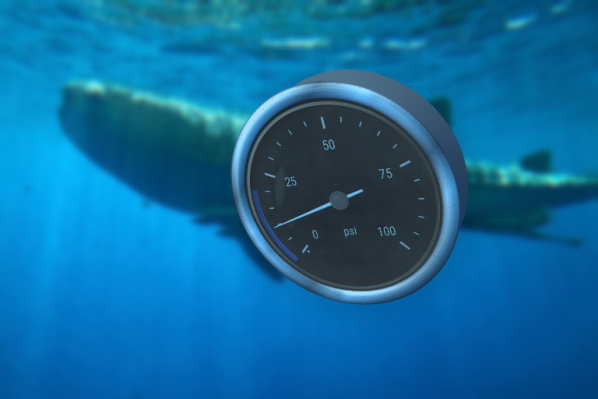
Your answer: 10; psi
